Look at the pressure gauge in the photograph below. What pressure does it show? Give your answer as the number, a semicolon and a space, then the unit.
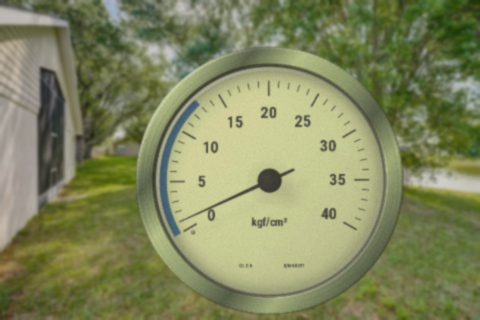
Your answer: 1; kg/cm²
